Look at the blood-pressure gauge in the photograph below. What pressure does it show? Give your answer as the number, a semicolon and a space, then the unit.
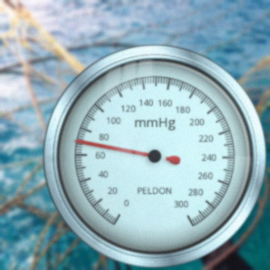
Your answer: 70; mmHg
